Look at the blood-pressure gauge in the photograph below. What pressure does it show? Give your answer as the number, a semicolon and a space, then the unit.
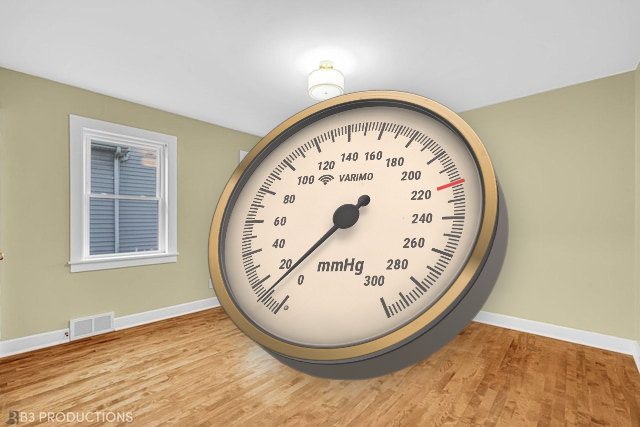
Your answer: 10; mmHg
